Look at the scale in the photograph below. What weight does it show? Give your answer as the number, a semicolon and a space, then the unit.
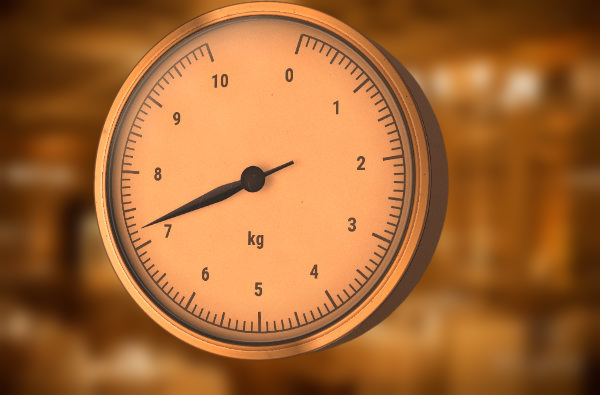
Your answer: 7.2; kg
